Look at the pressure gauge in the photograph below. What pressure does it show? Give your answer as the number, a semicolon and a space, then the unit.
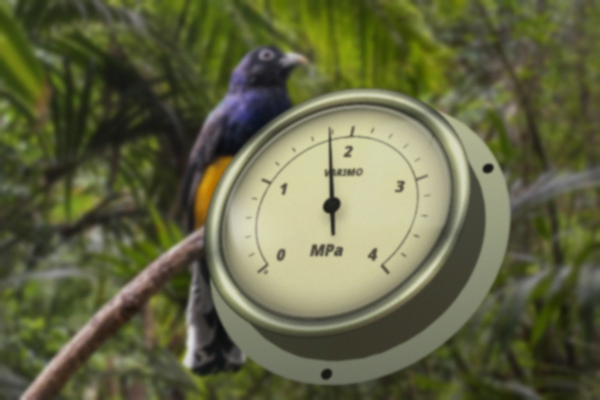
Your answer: 1.8; MPa
